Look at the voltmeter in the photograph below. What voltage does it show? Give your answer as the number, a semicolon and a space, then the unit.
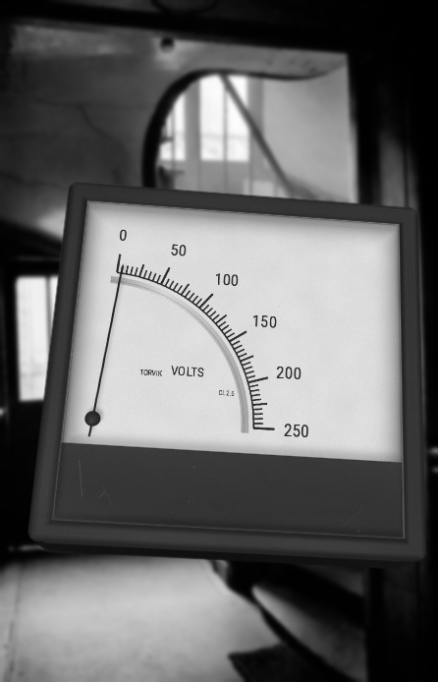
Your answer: 5; V
